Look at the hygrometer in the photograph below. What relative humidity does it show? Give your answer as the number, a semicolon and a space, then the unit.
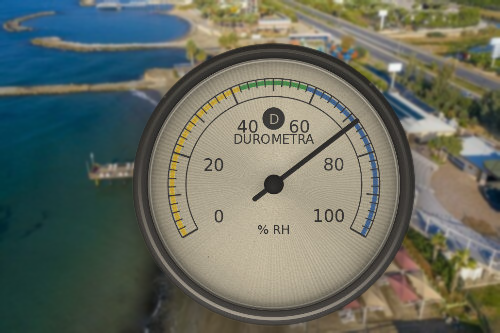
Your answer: 72; %
